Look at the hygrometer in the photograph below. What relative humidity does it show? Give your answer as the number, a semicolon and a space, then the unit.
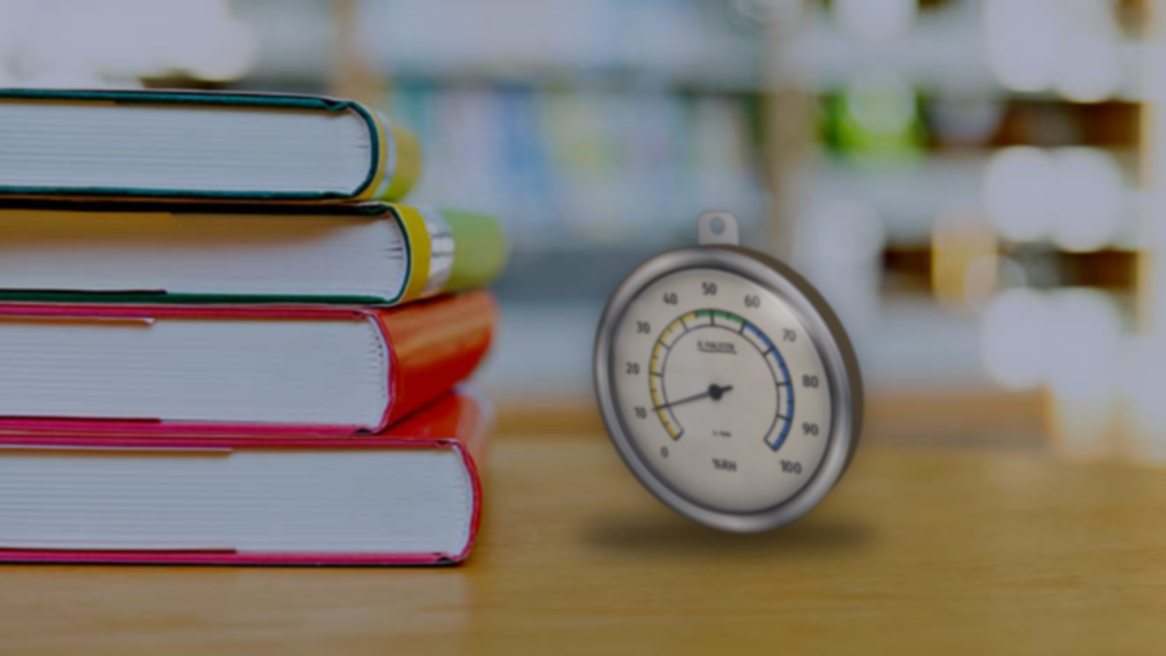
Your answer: 10; %
